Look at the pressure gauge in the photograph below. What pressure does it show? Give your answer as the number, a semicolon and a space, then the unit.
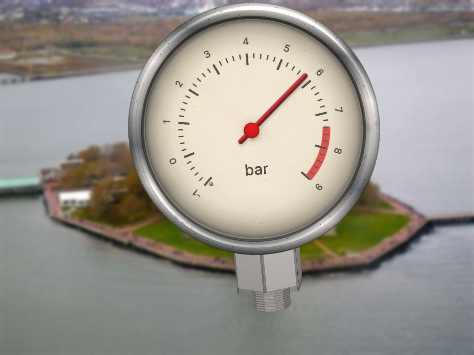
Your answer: 5.8; bar
